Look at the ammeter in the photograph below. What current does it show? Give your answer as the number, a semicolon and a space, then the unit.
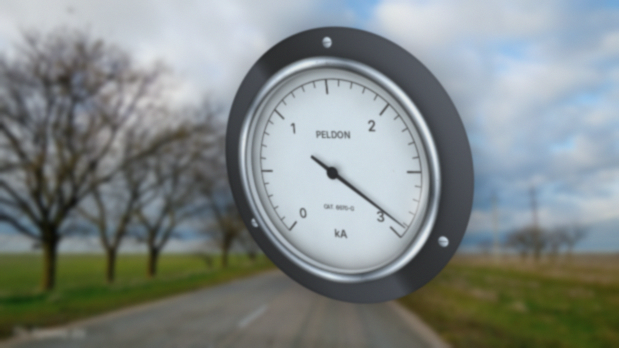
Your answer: 2.9; kA
